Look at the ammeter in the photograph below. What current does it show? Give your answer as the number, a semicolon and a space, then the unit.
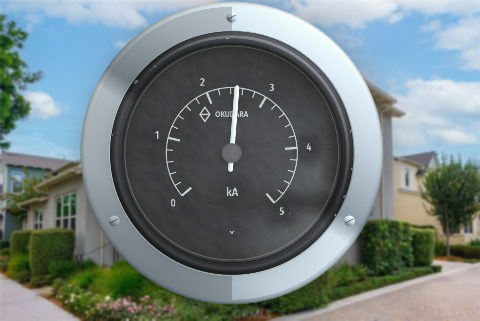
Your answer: 2.5; kA
